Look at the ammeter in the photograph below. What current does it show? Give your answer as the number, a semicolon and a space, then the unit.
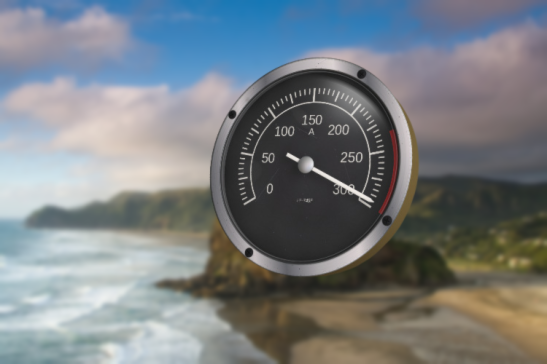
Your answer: 295; A
